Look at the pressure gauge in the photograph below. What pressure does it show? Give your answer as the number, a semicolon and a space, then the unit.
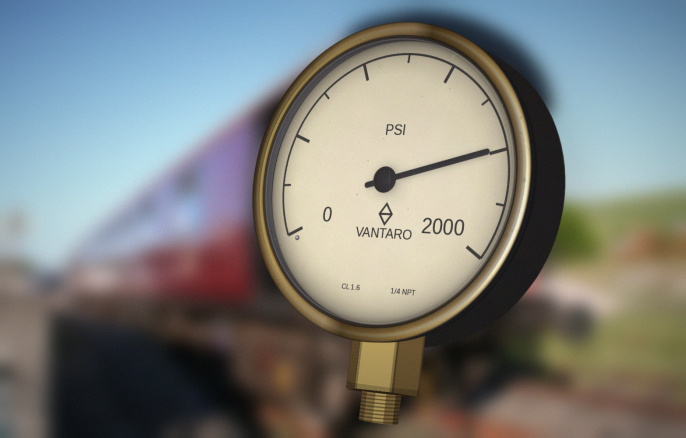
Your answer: 1600; psi
